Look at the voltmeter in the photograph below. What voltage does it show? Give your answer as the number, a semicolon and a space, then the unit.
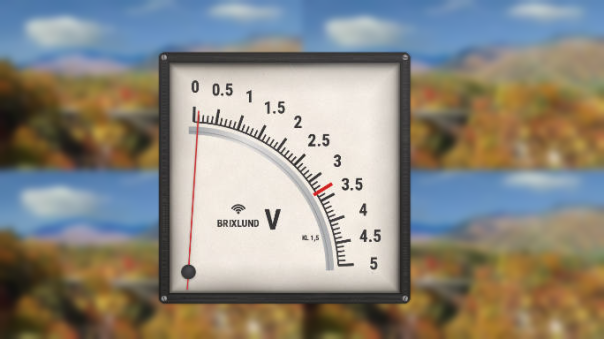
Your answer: 0.1; V
